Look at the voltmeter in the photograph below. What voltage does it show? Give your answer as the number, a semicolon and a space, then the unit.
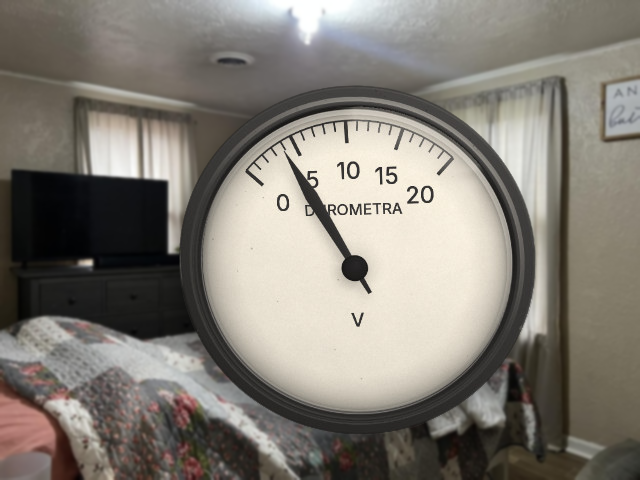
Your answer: 4; V
